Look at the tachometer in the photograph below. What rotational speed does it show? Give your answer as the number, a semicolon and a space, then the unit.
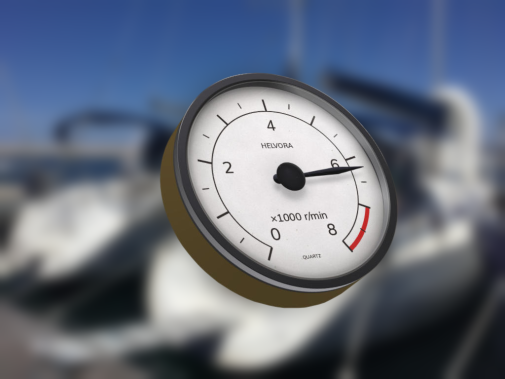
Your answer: 6250; rpm
